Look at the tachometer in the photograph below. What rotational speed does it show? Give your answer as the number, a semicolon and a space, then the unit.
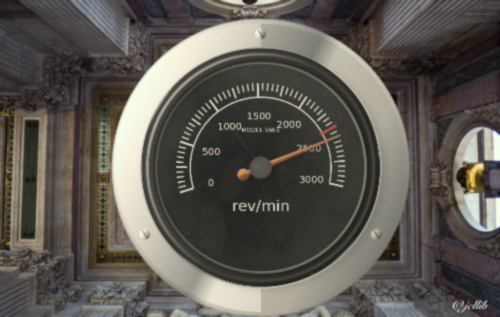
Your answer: 2500; rpm
